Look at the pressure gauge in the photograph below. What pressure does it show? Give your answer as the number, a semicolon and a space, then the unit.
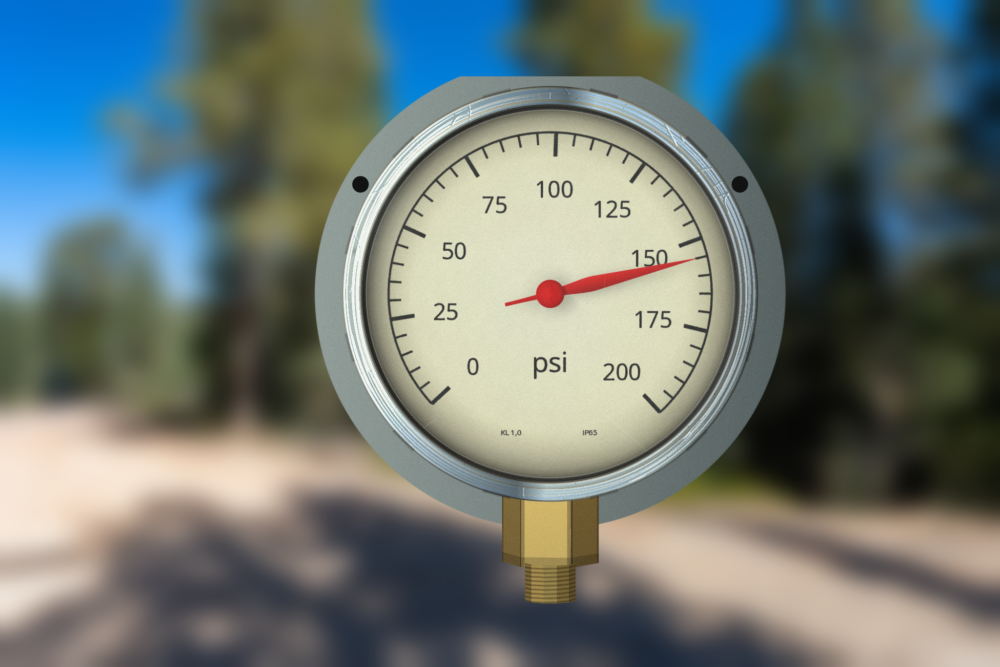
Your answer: 155; psi
